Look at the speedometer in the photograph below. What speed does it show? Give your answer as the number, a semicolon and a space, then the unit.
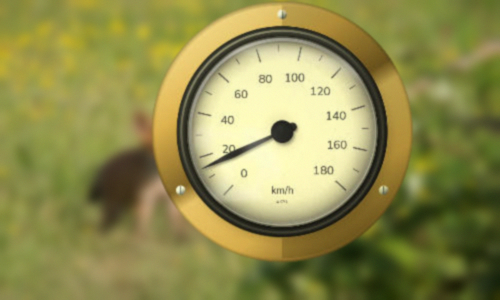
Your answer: 15; km/h
